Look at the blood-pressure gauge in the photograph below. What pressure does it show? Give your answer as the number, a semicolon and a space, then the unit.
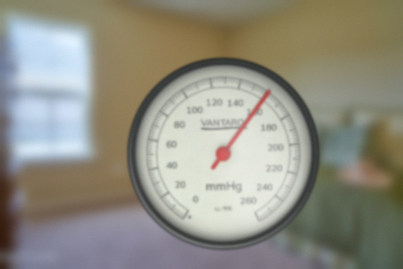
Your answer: 160; mmHg
